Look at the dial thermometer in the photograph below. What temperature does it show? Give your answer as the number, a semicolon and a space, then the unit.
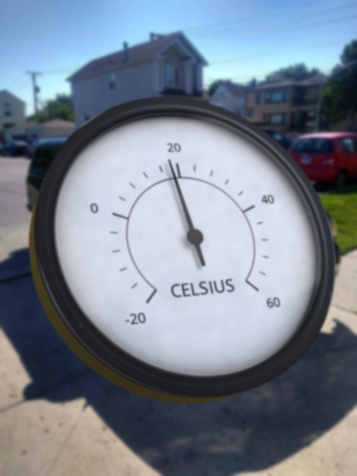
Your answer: 18; °C
